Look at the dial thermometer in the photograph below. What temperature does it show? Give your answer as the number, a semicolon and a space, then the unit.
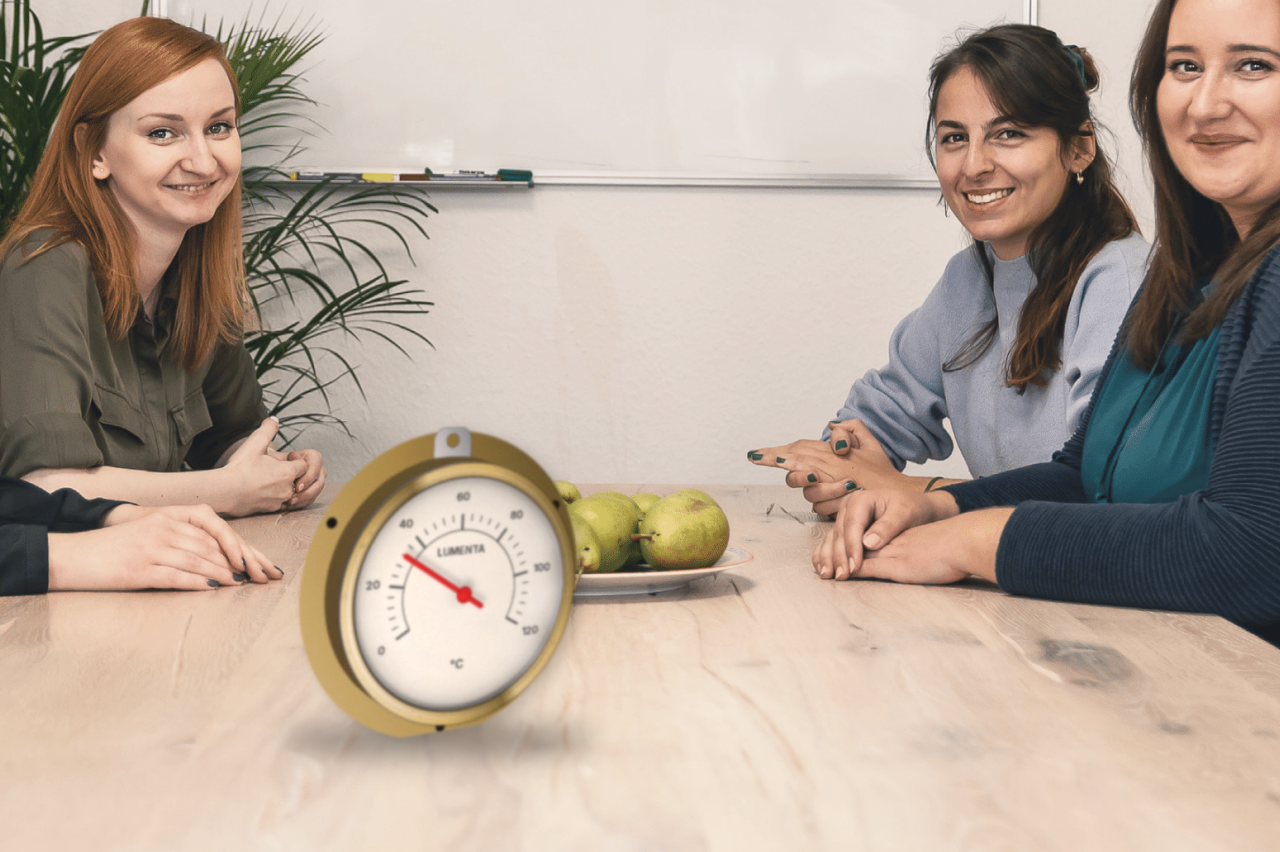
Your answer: 32; °C
